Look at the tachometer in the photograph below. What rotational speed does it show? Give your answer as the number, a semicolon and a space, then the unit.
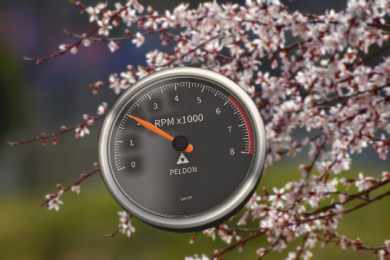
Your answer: 2000; rpm
